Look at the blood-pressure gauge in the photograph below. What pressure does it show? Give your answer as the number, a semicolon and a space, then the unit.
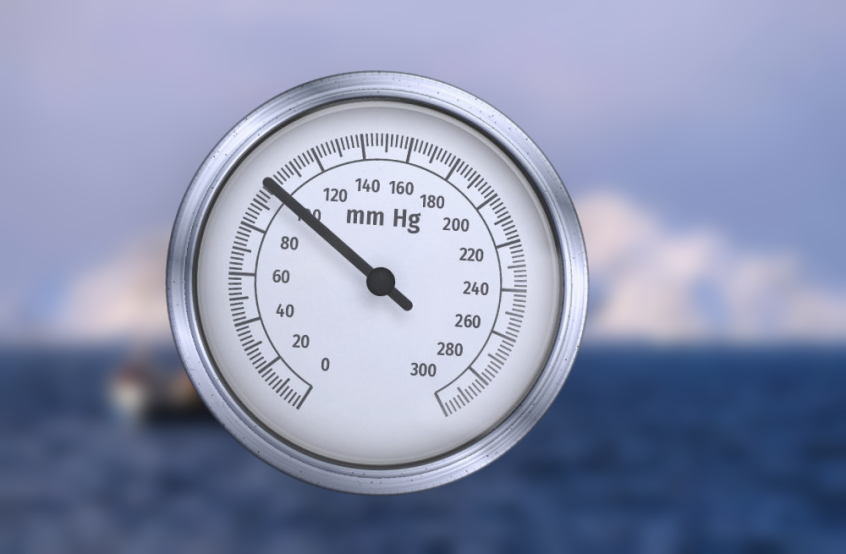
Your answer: 98; mmHg
